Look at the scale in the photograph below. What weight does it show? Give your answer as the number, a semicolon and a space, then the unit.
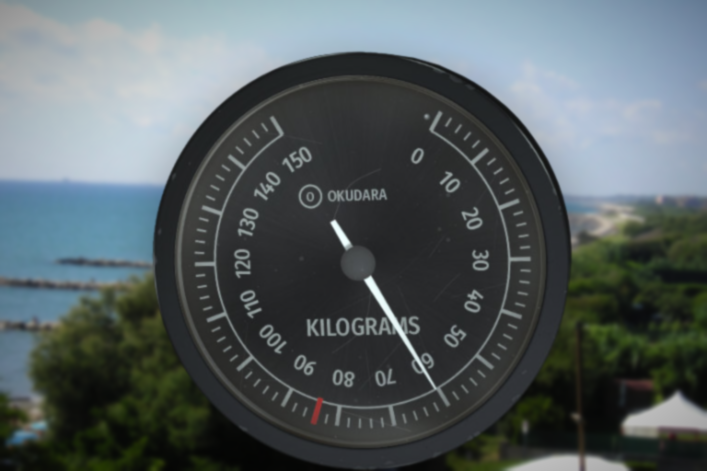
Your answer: 60; kg
